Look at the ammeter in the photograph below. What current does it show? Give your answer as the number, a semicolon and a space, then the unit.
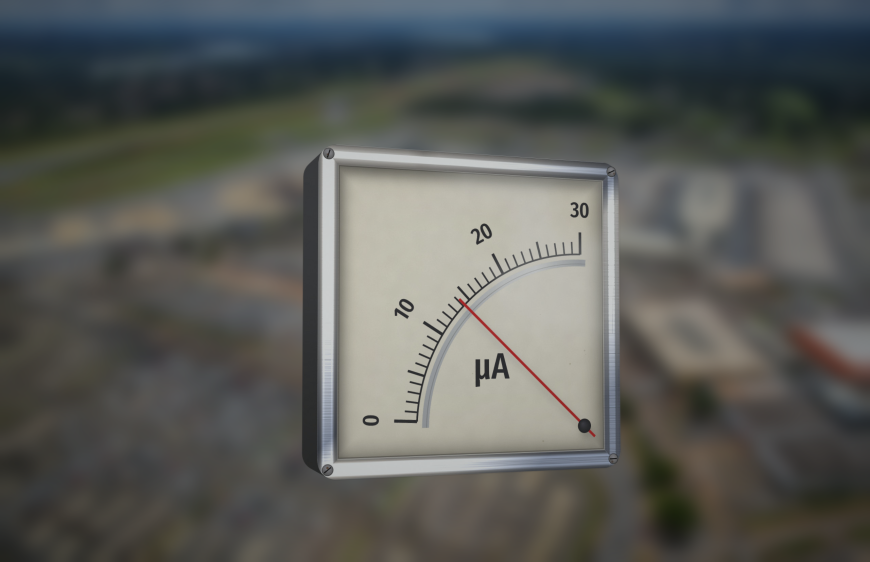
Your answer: 14; µA
